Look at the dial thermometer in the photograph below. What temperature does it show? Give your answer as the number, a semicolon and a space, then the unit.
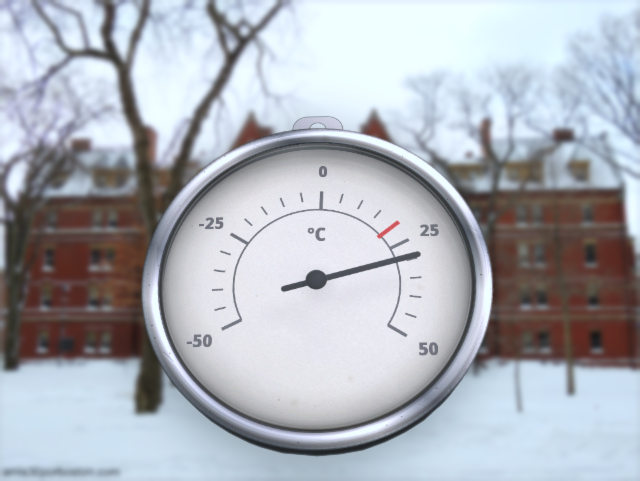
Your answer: 30; °C
